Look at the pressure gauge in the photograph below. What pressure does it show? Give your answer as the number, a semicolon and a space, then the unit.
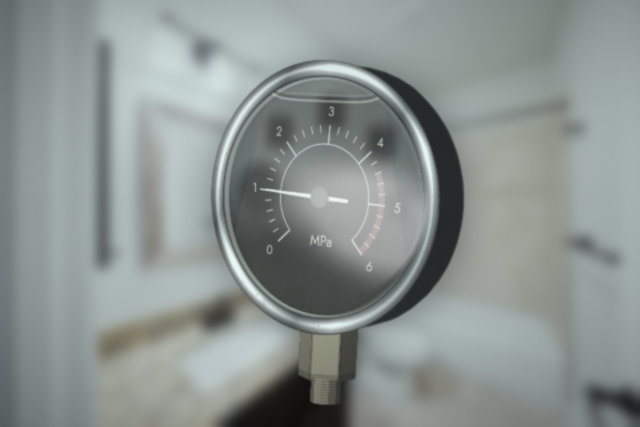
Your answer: 1; MPa
